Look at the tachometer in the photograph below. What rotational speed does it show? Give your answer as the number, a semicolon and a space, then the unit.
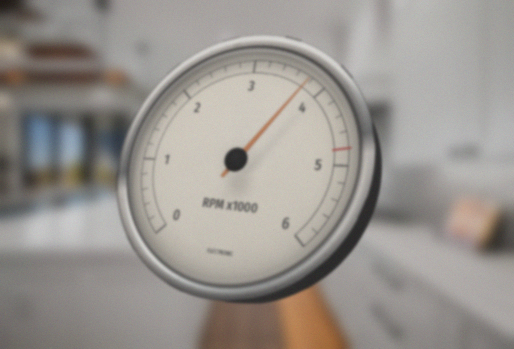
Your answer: 3800; rpm
